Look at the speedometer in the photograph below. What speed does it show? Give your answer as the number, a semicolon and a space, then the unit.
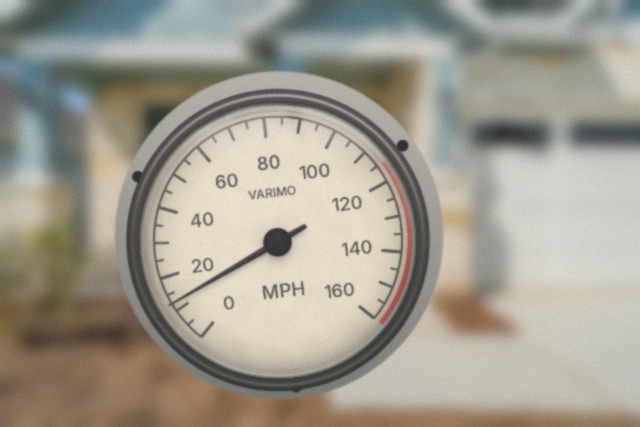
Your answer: 12.5; mph
